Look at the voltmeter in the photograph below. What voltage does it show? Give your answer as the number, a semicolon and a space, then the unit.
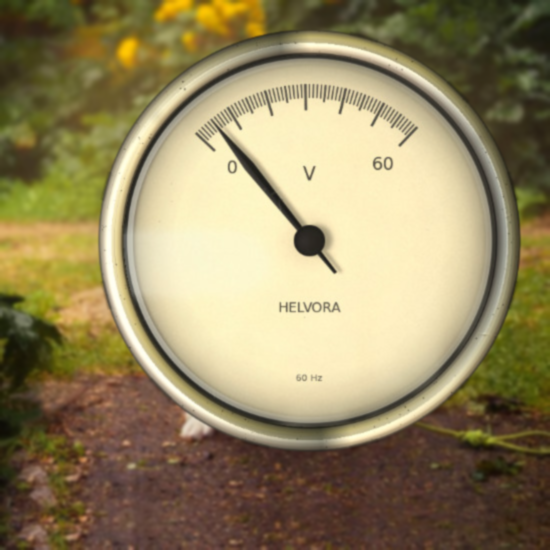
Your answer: 5; V
